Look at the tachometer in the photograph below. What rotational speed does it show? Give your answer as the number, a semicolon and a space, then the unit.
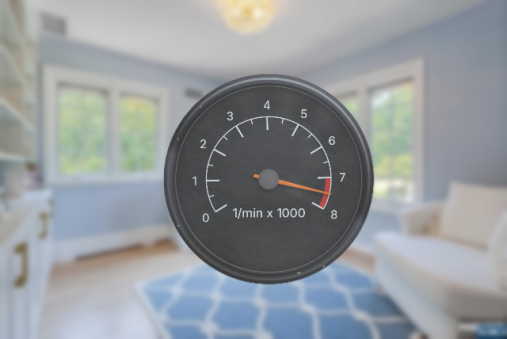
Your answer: 7500; rpm
